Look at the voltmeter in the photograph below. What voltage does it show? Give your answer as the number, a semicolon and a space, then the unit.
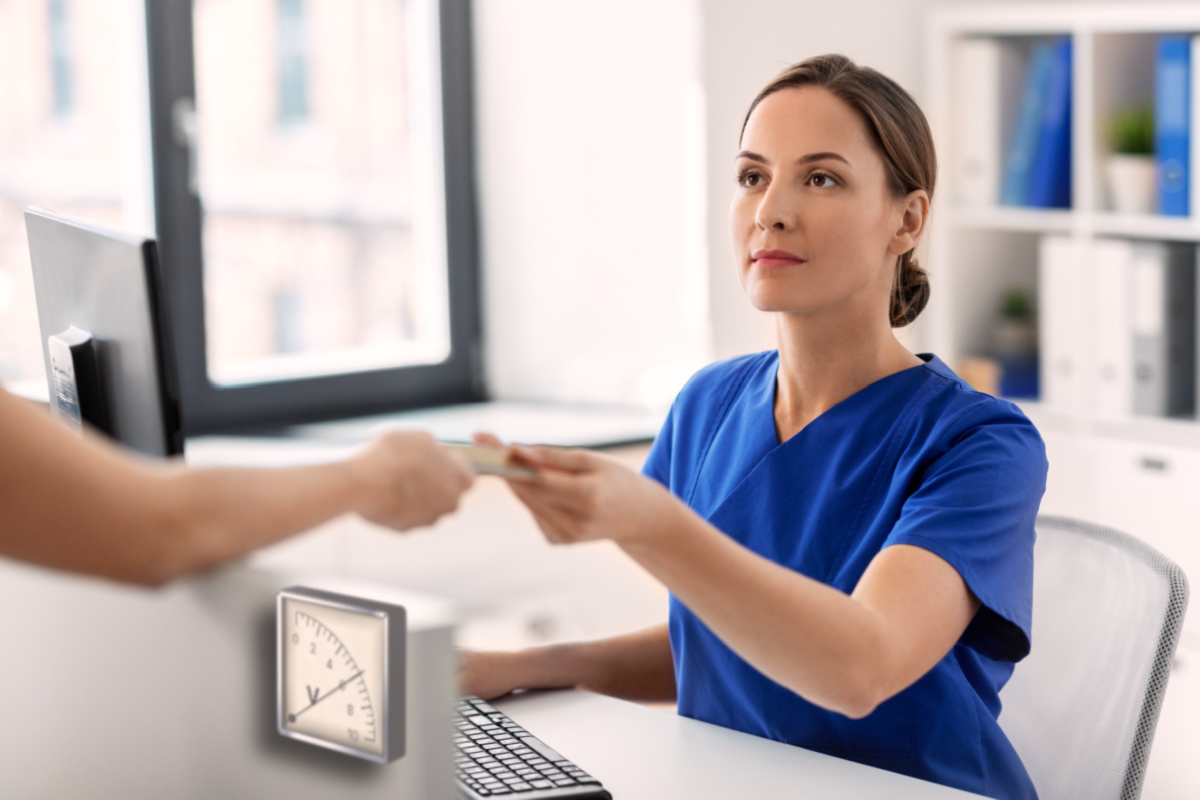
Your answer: 6; V
